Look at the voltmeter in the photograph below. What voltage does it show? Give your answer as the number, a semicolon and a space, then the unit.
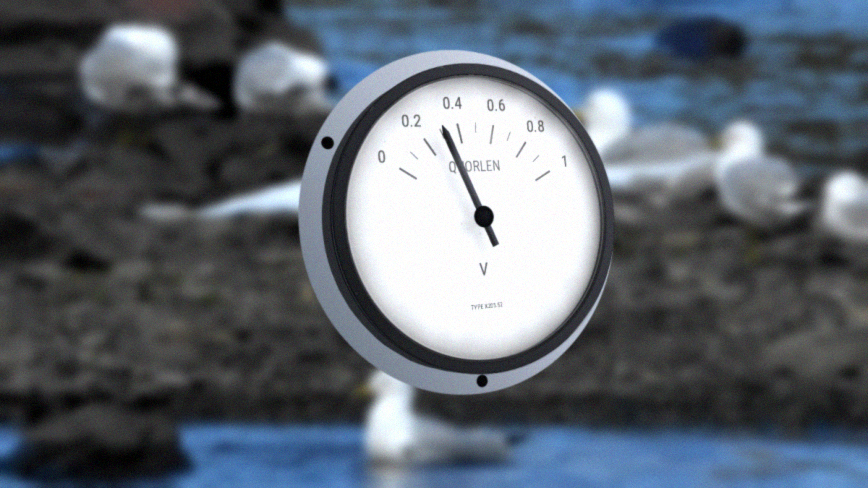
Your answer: 0.3; V
